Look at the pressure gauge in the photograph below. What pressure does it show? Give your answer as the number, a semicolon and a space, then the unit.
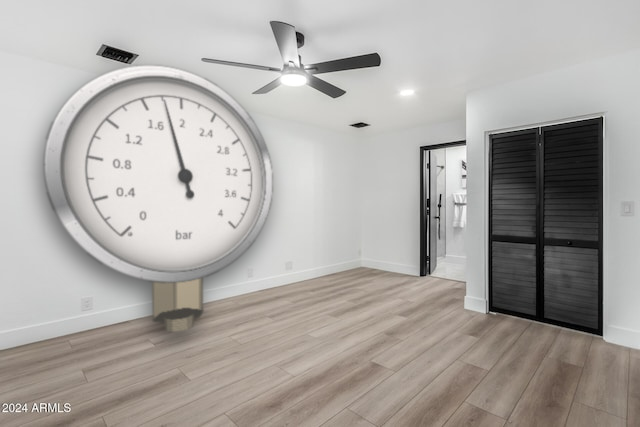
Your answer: 1.8; bar
